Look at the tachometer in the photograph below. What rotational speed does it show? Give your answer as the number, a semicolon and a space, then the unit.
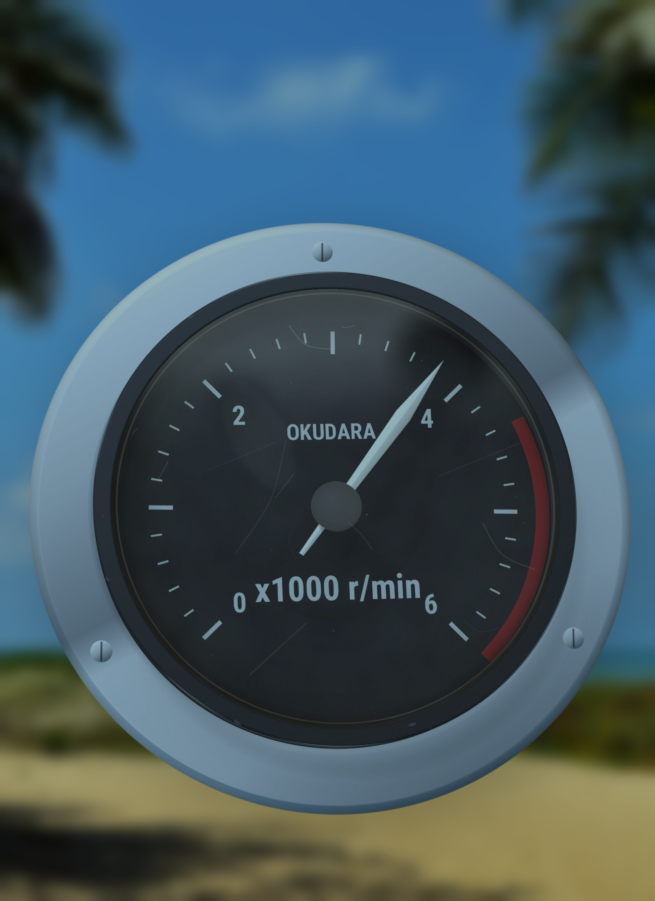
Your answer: 3800; rpm
